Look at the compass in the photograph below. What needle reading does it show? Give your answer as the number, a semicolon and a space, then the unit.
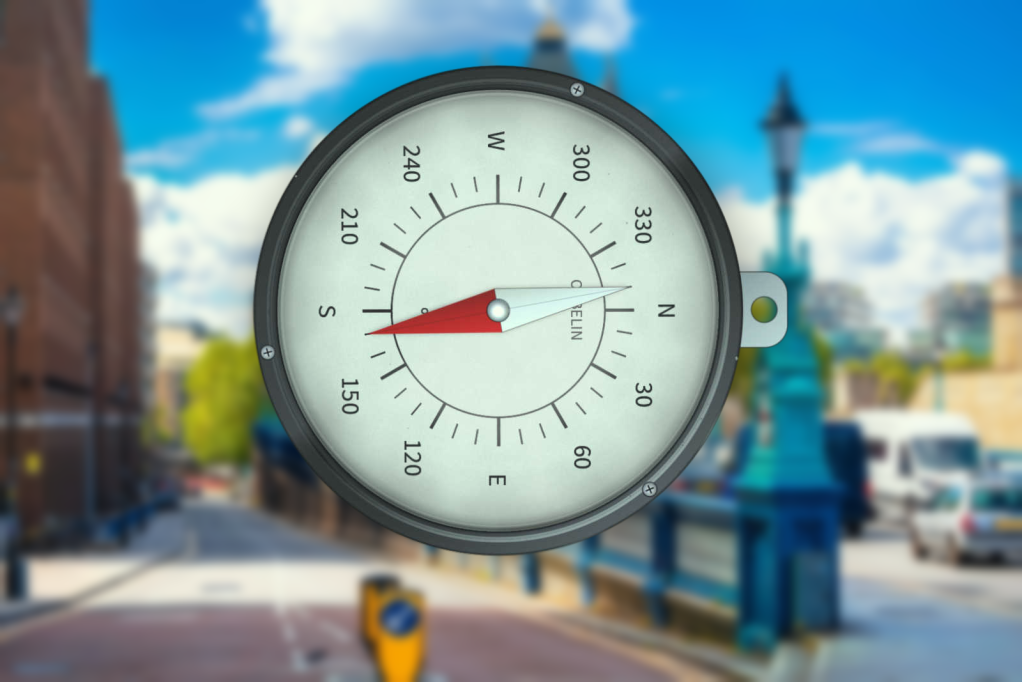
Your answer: 170; °
